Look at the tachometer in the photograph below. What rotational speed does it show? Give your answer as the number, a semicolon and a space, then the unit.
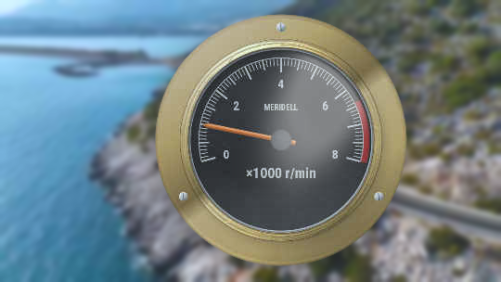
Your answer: 1000; rpm
